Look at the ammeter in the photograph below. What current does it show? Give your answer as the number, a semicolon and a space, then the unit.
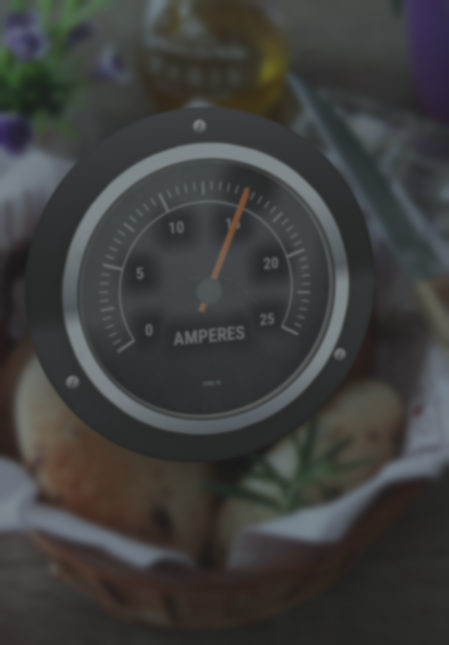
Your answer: 15; A
